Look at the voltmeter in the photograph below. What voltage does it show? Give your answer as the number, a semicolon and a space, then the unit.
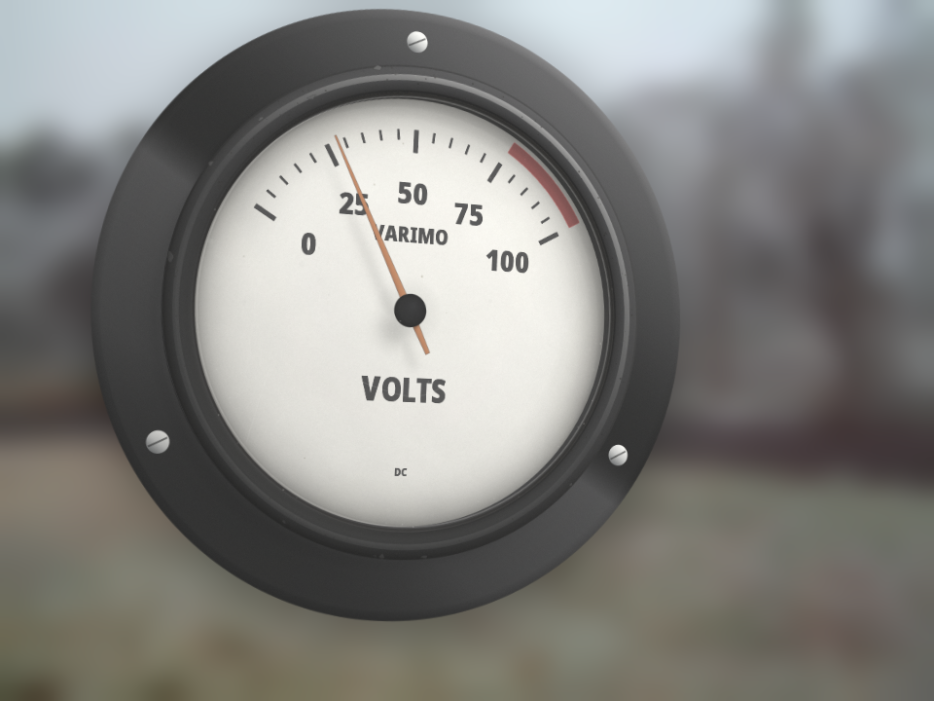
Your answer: 27.5; V
